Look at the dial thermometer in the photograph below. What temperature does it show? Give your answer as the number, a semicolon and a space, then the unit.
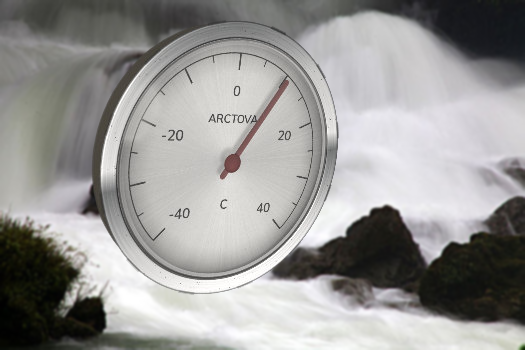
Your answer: 10; °C
